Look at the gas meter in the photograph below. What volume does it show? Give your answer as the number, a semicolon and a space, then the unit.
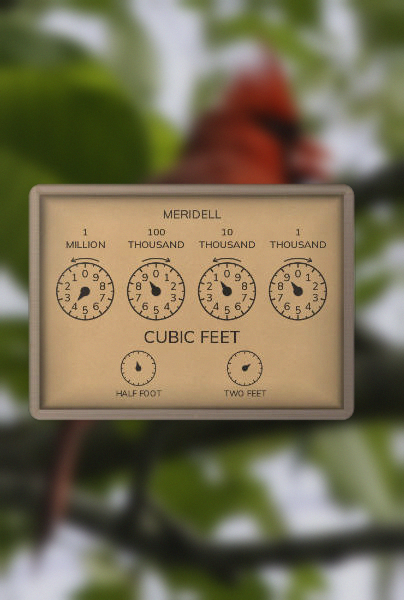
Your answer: 390900; ft³
